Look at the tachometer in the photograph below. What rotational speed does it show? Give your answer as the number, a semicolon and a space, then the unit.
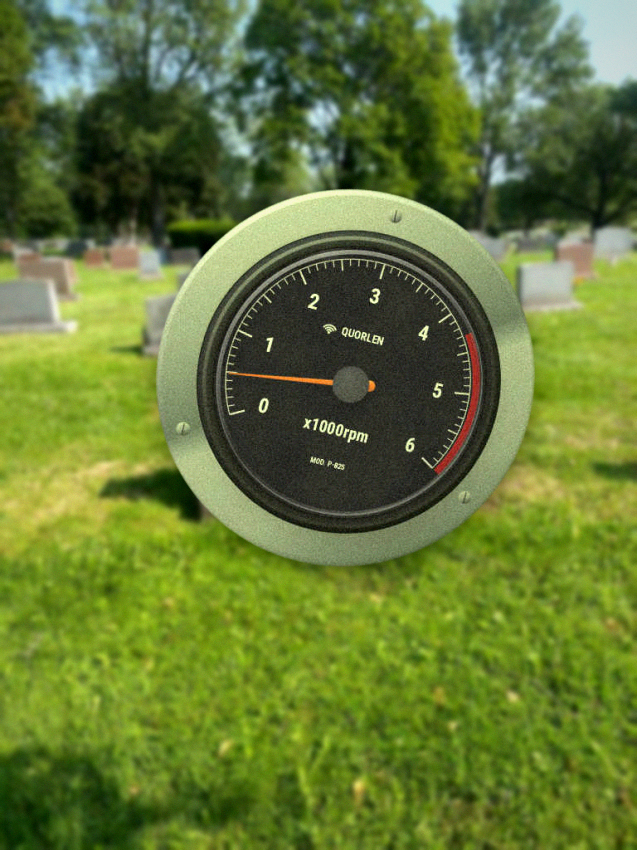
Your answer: 500; rpm
